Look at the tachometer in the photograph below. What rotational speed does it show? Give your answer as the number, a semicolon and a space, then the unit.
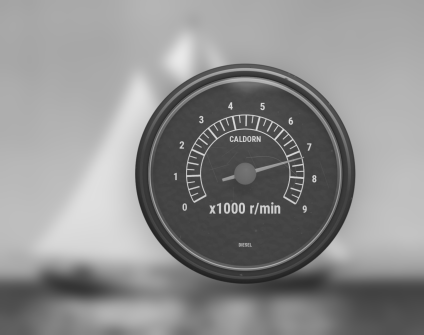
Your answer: 7250; rpm
